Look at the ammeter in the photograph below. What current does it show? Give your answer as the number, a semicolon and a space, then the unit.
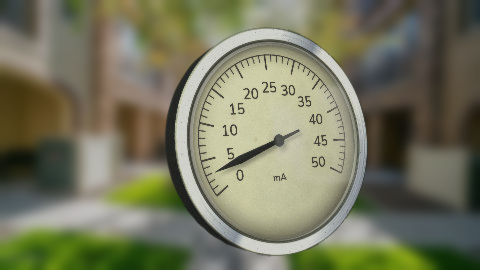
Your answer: 3; mA
